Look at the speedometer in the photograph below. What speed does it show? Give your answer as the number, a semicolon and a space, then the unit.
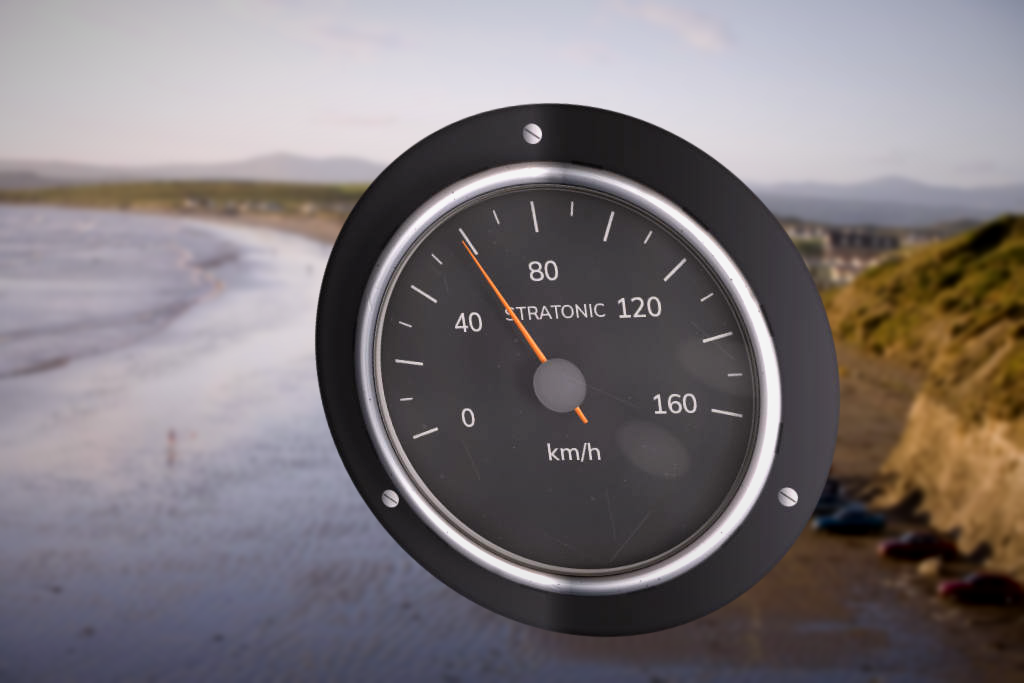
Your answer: 60; km/h
